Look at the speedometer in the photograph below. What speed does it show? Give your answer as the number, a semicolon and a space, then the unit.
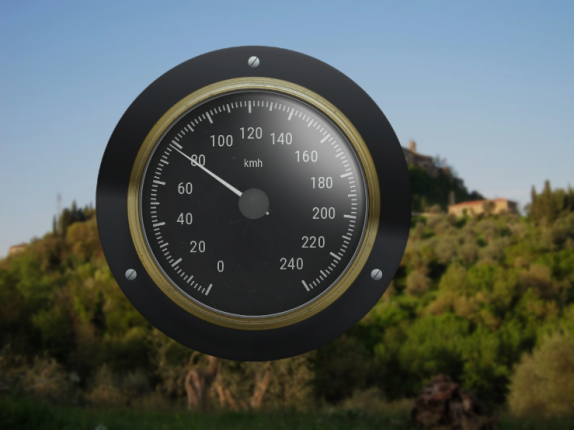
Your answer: 78; km/h
